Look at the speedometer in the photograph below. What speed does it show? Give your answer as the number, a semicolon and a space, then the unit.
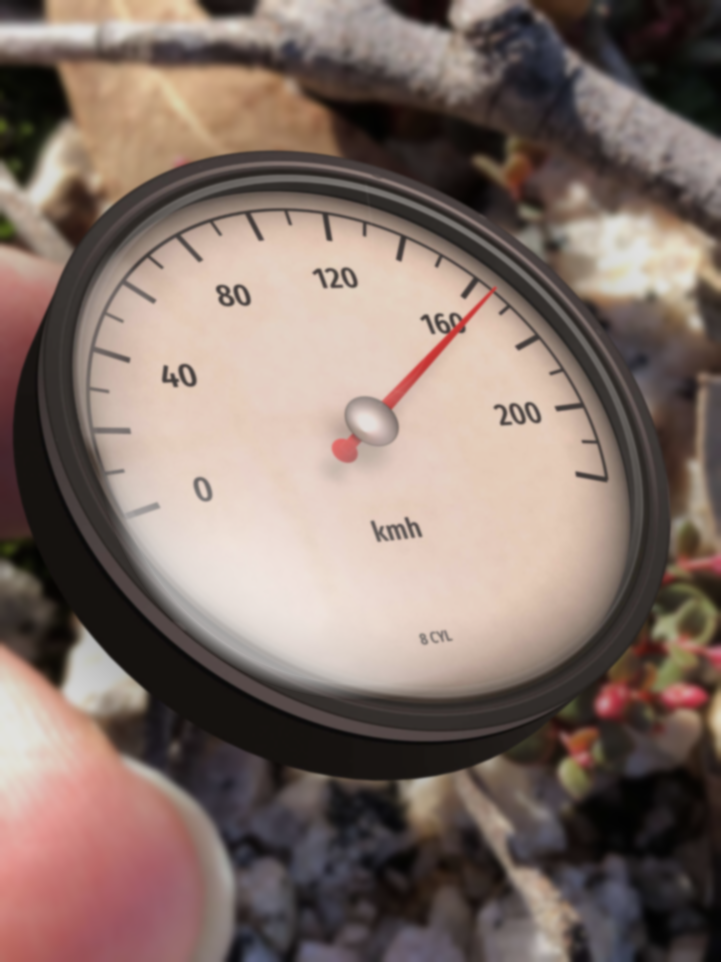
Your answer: 165; km/h
